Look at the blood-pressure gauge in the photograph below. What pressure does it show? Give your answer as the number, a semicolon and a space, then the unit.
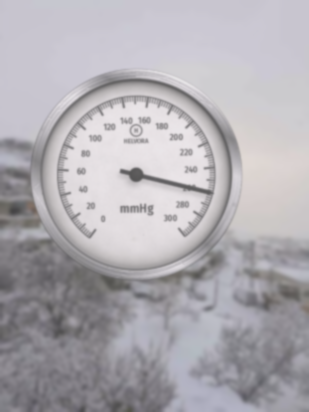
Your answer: 260; mmHg
